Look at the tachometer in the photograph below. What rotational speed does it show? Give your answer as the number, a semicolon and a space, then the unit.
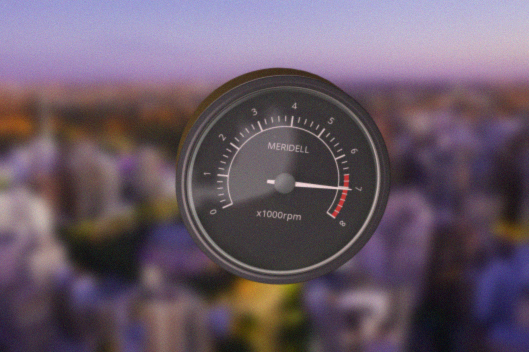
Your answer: 7000; rpm
